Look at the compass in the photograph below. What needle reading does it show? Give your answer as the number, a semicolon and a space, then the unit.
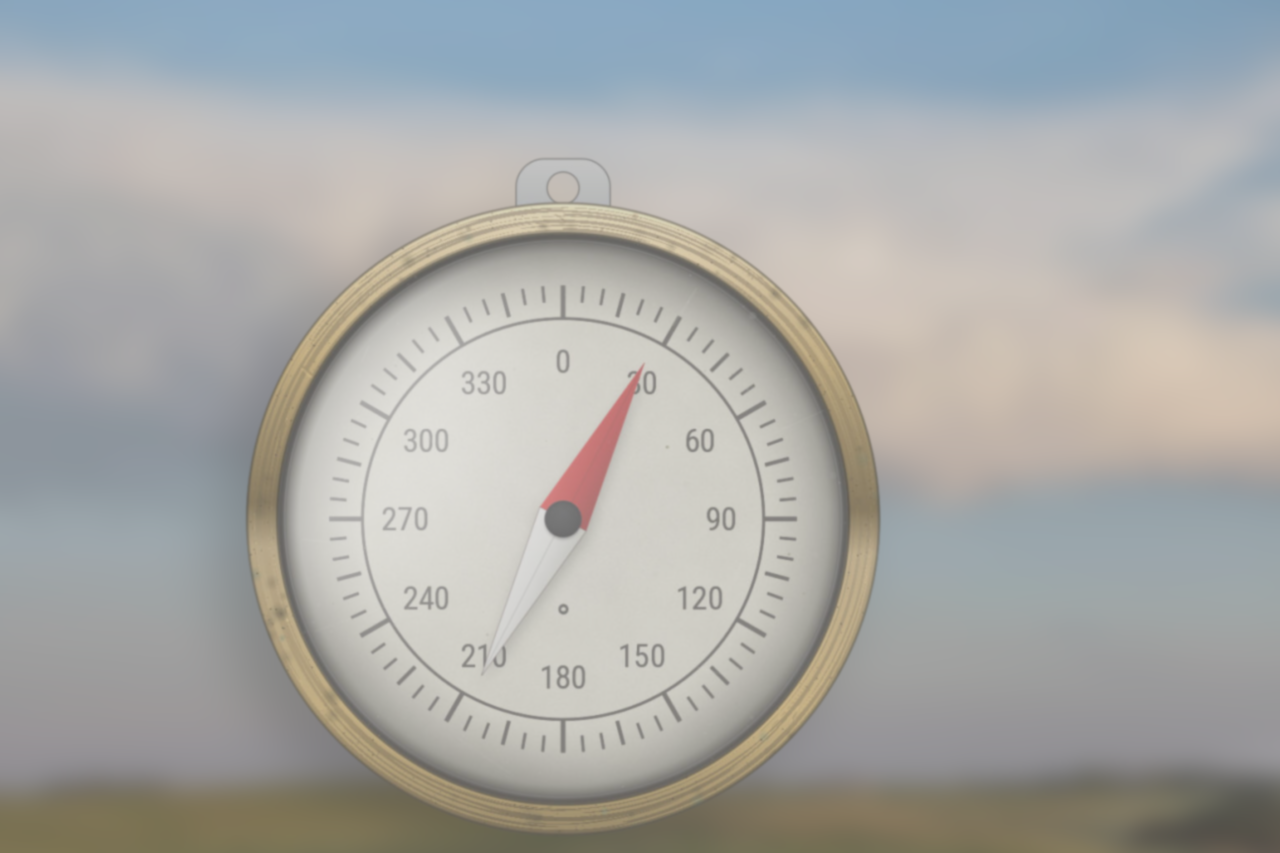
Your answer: 27.5; °
